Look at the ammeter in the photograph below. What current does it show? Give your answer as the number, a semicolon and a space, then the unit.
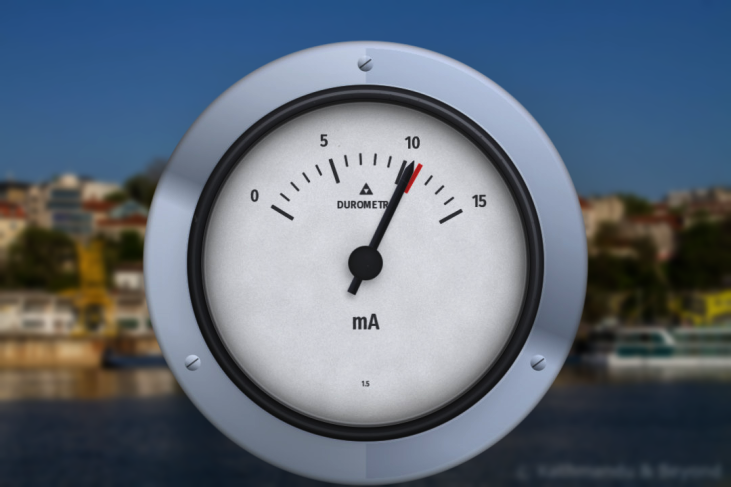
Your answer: 10.5; mA
